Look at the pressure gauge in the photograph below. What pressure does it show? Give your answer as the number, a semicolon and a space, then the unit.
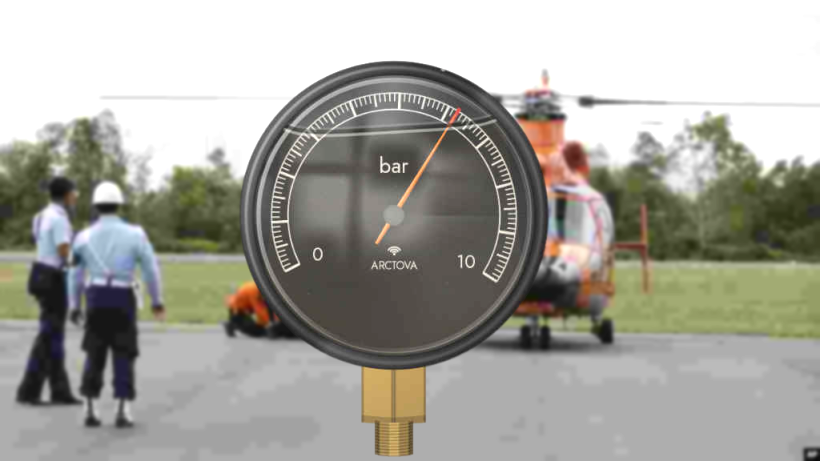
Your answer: 6.2; bar
